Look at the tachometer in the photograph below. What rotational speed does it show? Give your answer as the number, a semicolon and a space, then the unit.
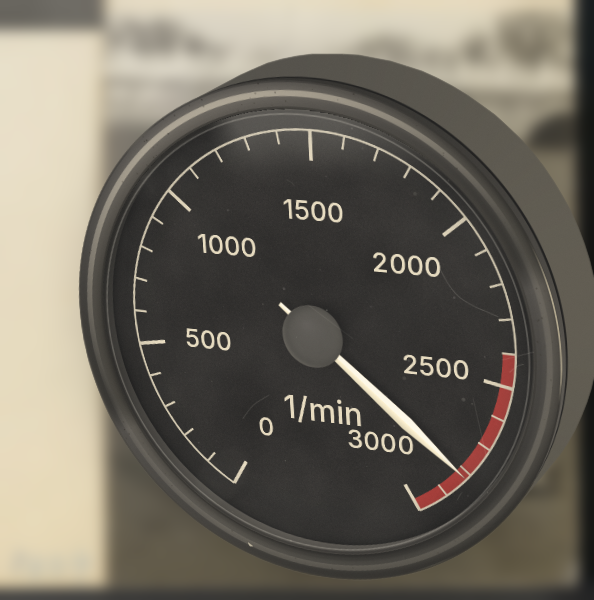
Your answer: 2800; rpm
